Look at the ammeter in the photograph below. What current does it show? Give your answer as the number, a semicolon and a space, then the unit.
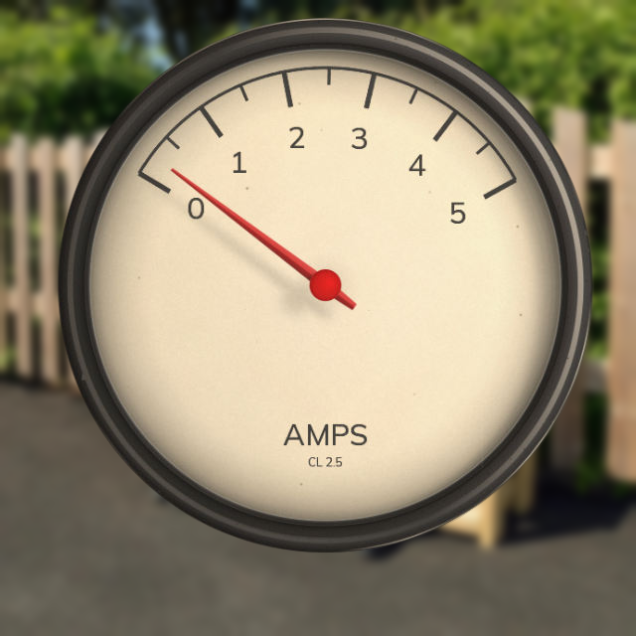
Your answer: 0.25; A
